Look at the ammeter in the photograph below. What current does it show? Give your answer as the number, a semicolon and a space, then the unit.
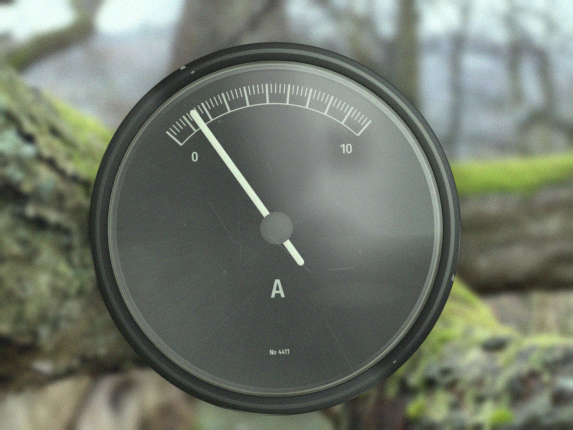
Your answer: 1.4; A
